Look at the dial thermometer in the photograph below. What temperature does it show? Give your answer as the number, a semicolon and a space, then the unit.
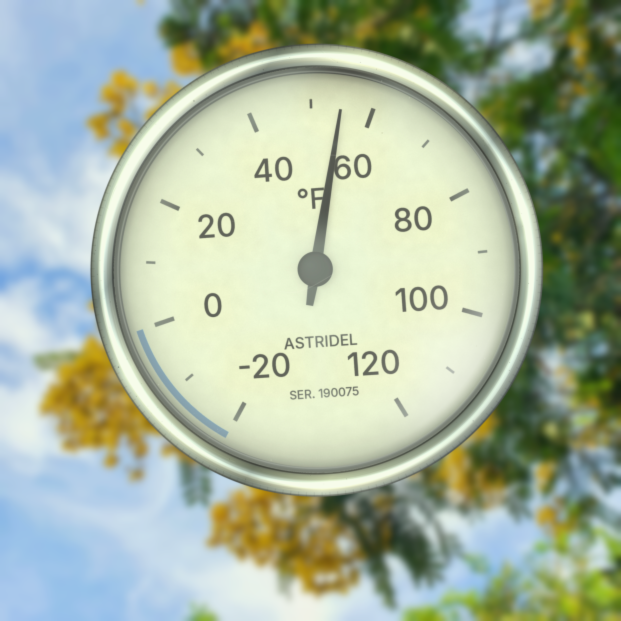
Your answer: 55; °F
